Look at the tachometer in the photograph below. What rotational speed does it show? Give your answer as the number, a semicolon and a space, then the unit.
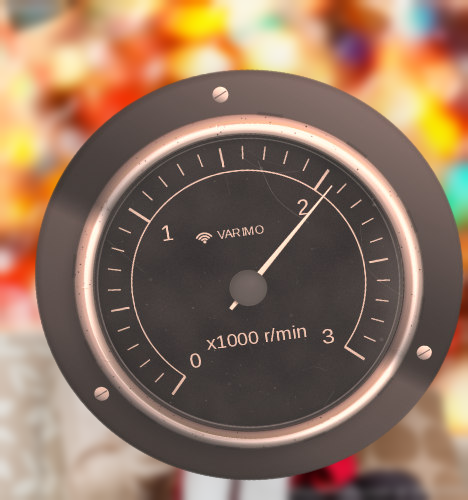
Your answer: 2050; rpm
